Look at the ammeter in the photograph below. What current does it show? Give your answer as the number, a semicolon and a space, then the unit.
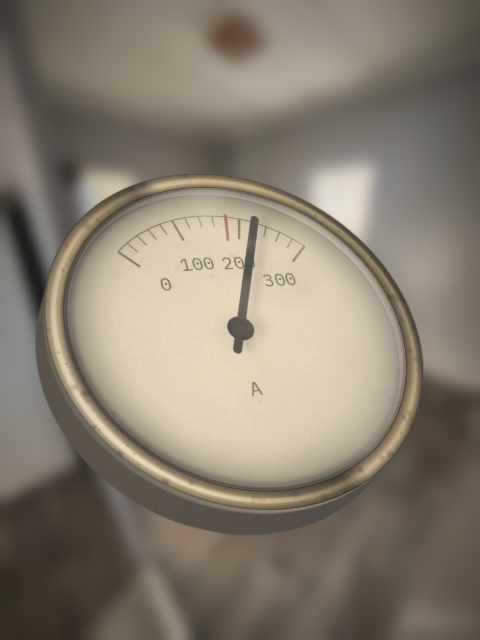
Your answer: 220; A
